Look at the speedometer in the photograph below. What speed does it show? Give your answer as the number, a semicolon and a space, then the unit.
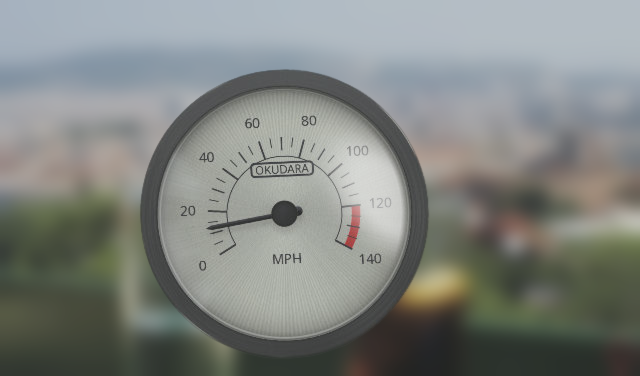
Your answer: 12.5; mph
